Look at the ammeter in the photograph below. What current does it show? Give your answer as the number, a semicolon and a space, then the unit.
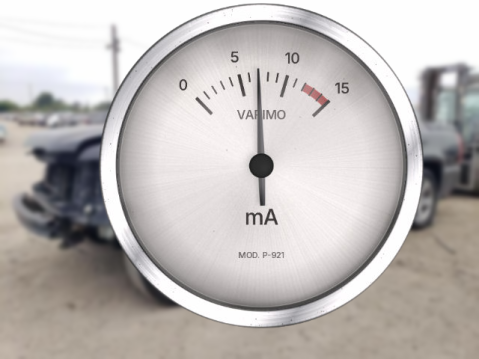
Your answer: 7; mA
